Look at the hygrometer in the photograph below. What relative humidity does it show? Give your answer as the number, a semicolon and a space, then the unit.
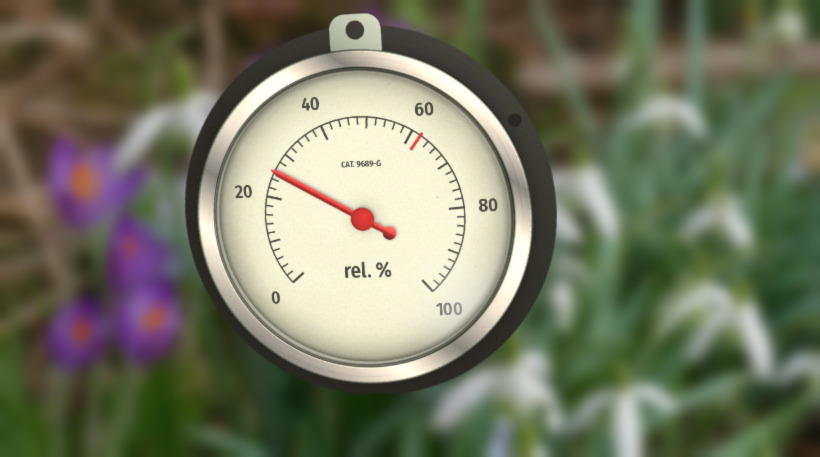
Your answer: 26; %
